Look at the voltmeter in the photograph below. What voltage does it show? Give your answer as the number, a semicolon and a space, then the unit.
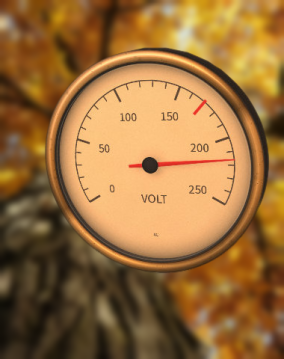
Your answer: 215; V
